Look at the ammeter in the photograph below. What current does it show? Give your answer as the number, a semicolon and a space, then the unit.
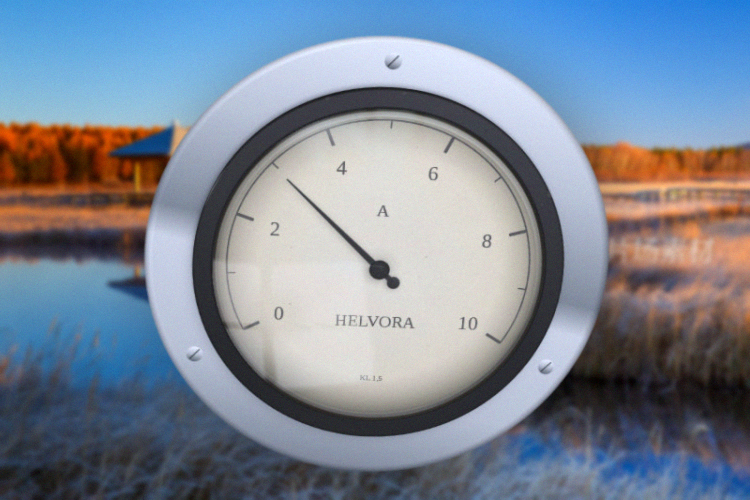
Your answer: 3; A
